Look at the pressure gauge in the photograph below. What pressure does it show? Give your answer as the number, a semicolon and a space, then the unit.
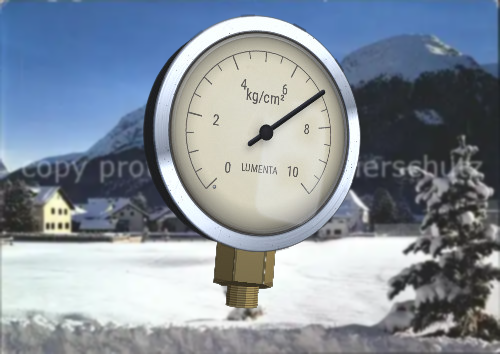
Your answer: 7; kg/cm²
